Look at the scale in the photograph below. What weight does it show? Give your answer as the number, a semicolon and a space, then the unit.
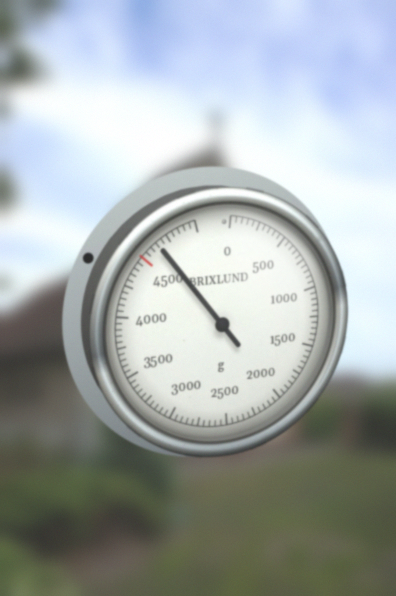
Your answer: 4650; g
